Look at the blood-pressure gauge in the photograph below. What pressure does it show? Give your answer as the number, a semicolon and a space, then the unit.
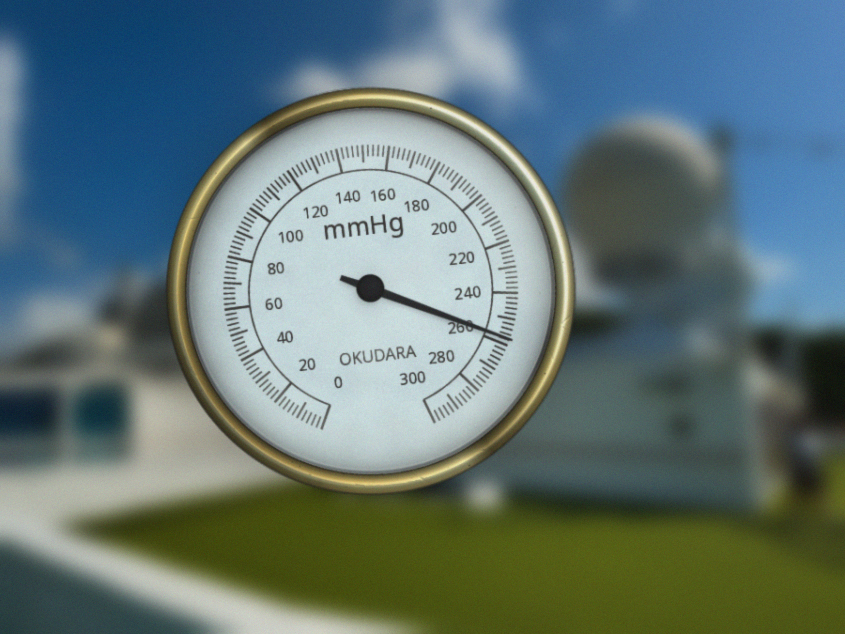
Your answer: 258; mmHg
